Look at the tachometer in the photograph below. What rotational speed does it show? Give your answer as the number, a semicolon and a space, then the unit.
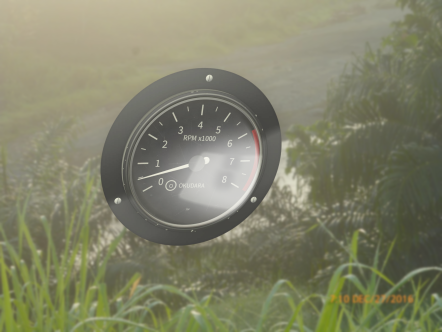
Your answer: 500; rpm
